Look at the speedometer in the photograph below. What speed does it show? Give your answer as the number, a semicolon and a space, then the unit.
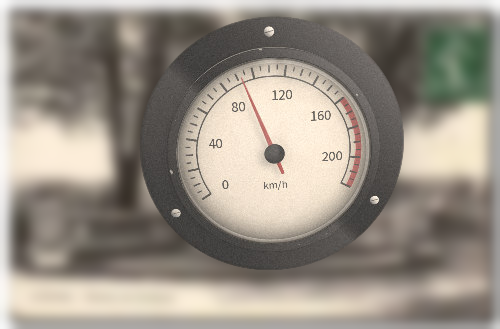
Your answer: 92.5; km/h
